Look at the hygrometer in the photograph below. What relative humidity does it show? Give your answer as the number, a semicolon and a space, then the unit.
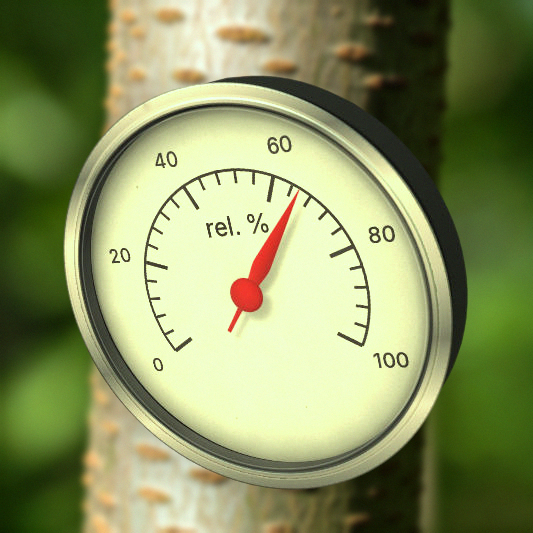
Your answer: 66; %
